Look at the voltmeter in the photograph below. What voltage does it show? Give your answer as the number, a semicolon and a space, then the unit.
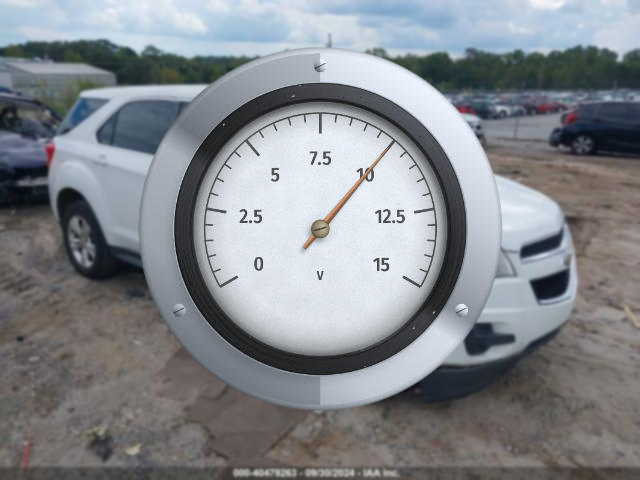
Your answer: 10; V
